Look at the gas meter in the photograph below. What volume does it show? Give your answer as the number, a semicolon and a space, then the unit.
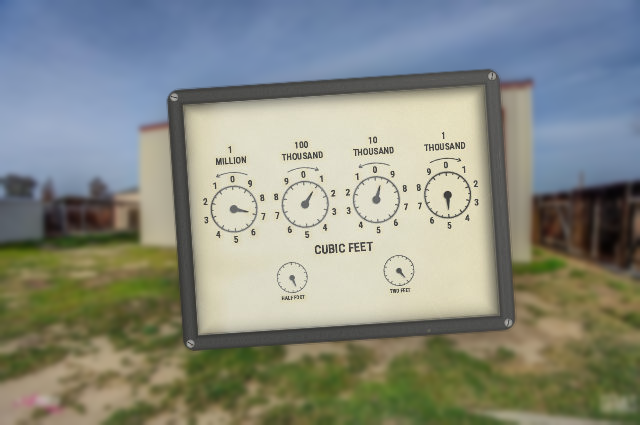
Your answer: 709500; ft³
